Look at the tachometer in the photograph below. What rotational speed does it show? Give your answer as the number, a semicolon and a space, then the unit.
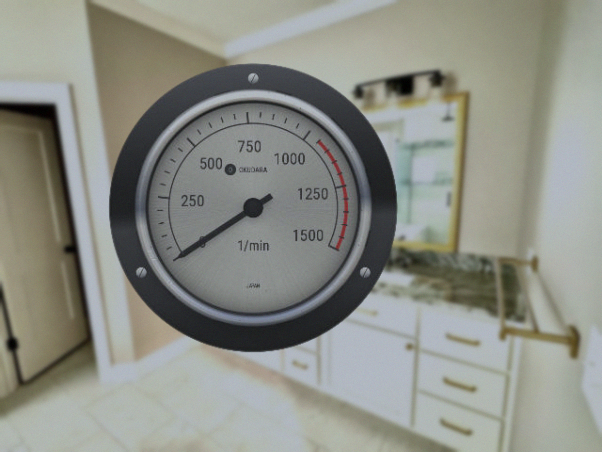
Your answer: 0; rpm
